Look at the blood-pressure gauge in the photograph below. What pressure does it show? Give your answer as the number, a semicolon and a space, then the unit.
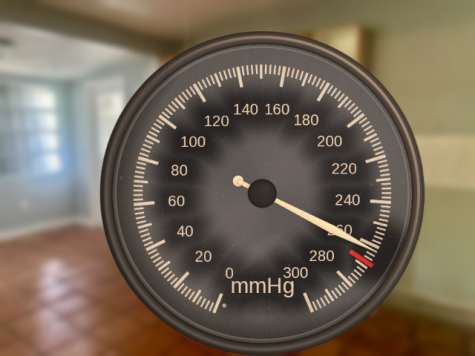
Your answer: 262; mmHg
